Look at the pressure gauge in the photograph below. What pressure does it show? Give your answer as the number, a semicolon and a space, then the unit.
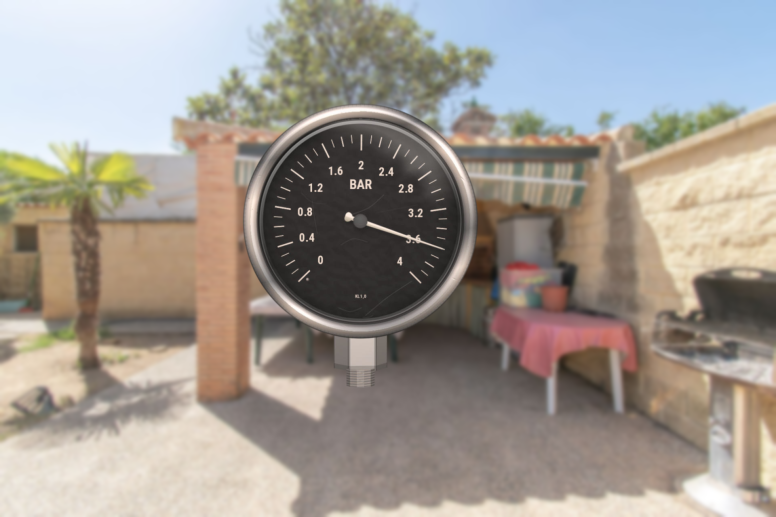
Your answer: 3.6; bar
